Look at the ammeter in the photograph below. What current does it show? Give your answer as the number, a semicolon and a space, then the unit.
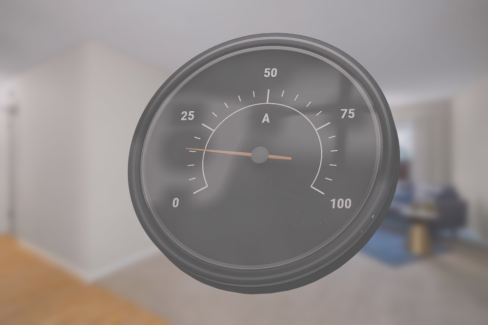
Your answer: 15; A
